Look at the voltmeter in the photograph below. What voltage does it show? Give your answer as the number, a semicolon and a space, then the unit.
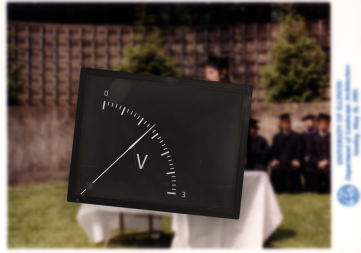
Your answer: 1.3; V
